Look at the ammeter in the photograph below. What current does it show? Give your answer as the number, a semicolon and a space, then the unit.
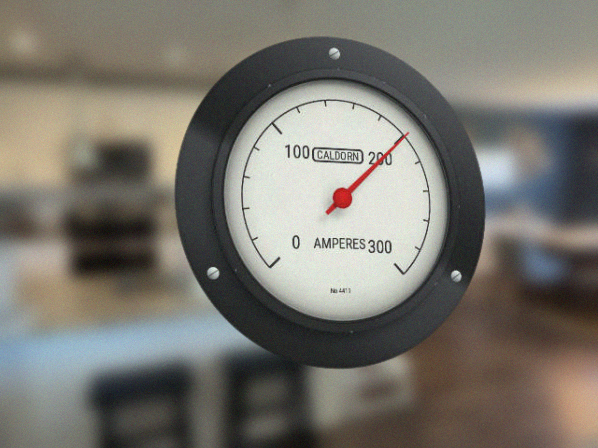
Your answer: 200; A
